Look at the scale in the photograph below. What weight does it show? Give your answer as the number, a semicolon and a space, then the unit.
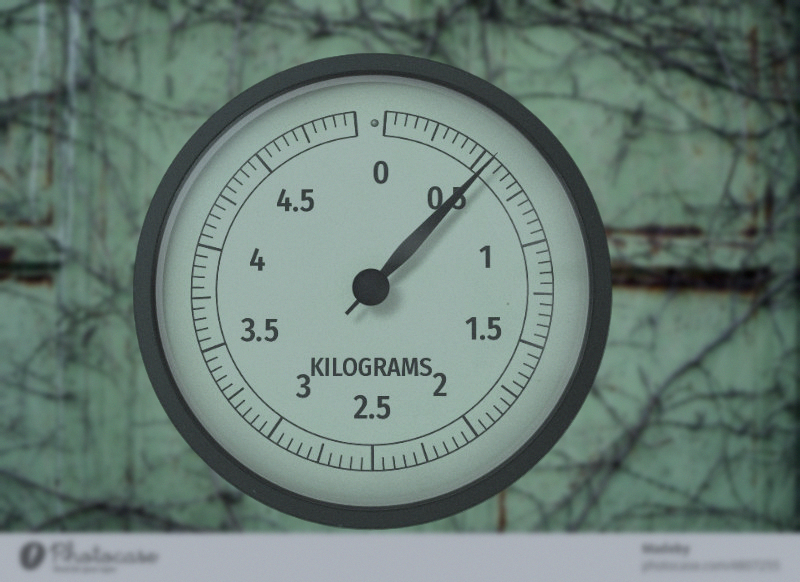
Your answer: 0.55; kg
